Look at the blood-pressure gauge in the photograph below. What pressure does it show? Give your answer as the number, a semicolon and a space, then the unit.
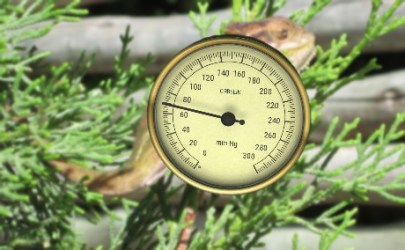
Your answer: 70; mmHg
